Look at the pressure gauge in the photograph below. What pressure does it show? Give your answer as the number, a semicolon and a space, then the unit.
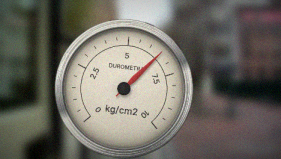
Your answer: 6.5; kg/cm²
